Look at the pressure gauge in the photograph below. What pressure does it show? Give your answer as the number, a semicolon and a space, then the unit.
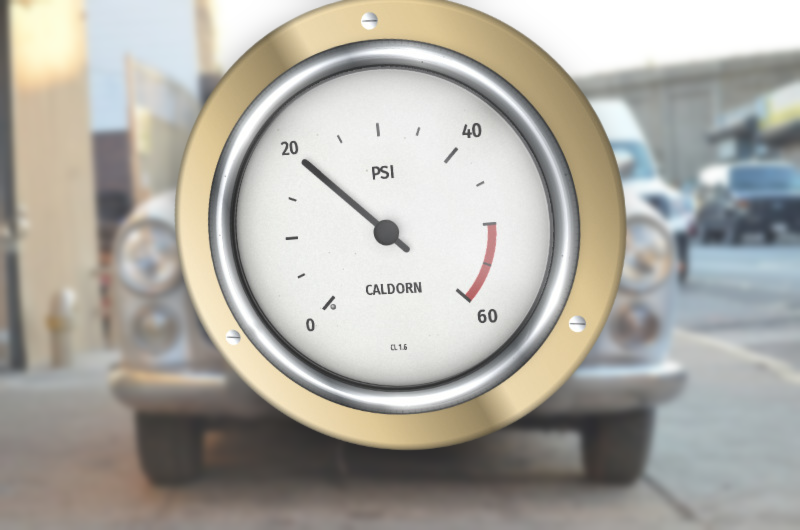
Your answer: 20; psi
